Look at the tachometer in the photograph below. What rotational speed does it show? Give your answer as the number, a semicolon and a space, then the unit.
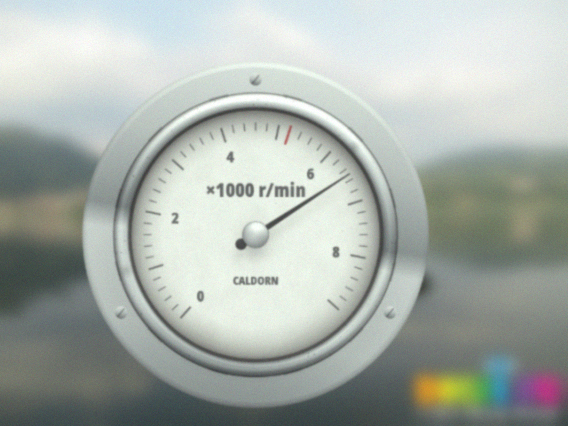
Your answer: 6500; rpm
